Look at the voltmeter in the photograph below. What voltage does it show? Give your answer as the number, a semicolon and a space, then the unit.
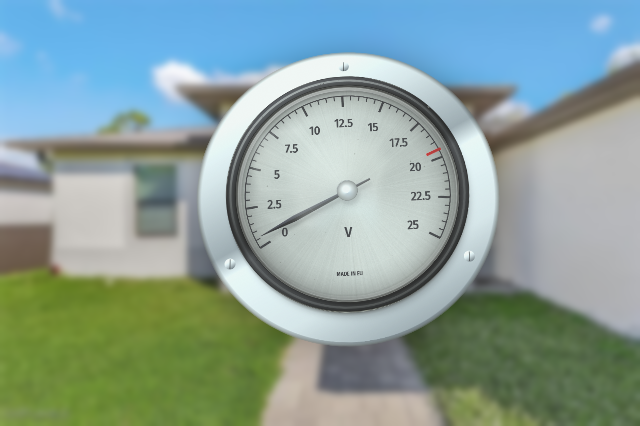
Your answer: 0.5; V
